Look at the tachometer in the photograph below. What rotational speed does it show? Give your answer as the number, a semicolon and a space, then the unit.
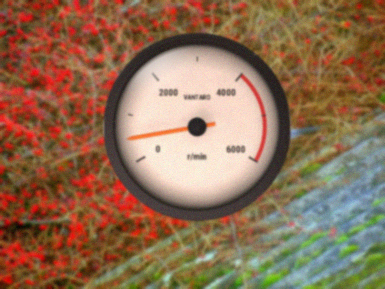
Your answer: 500; rpm
